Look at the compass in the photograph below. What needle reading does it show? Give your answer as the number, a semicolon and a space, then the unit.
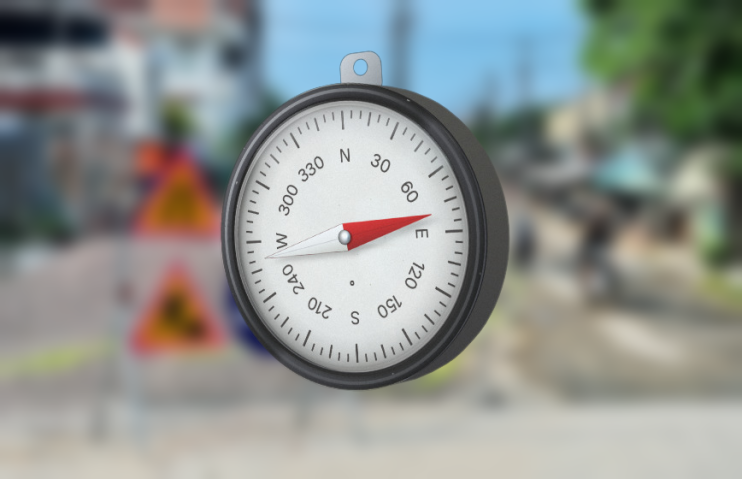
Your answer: 80; °
